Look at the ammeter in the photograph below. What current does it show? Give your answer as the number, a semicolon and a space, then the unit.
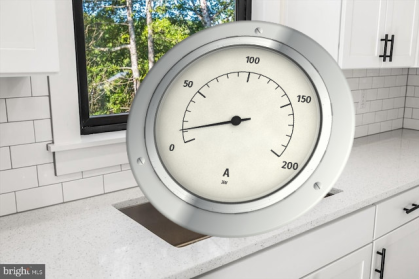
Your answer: 10; A
